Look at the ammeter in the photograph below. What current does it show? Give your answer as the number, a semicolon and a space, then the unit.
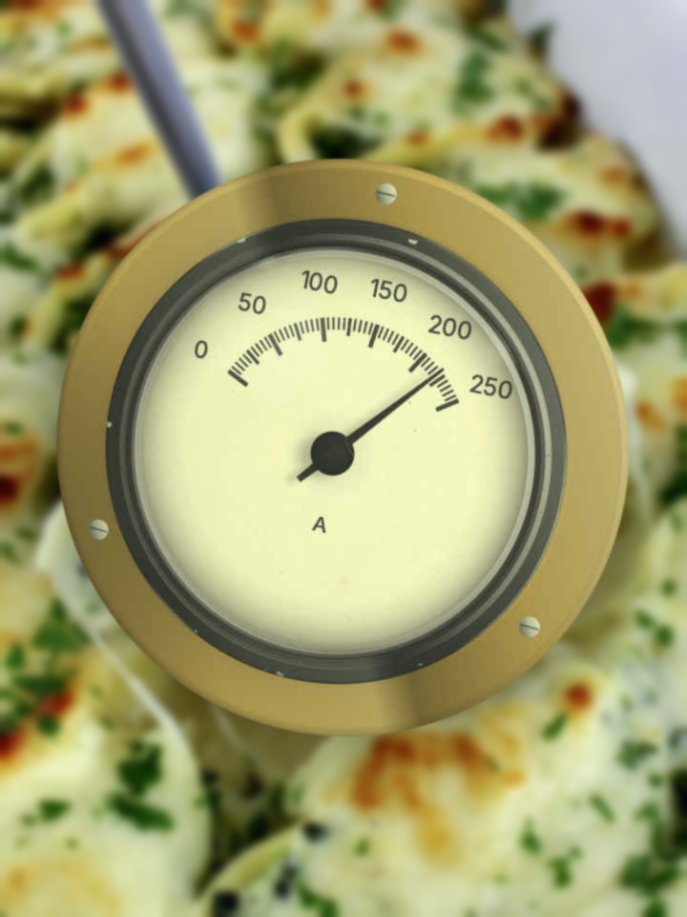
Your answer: 220; A
